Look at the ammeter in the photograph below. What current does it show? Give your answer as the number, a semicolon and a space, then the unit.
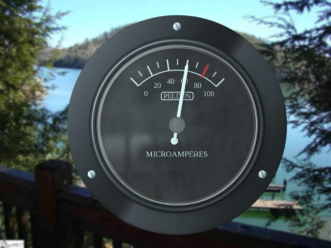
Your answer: 60; µA
